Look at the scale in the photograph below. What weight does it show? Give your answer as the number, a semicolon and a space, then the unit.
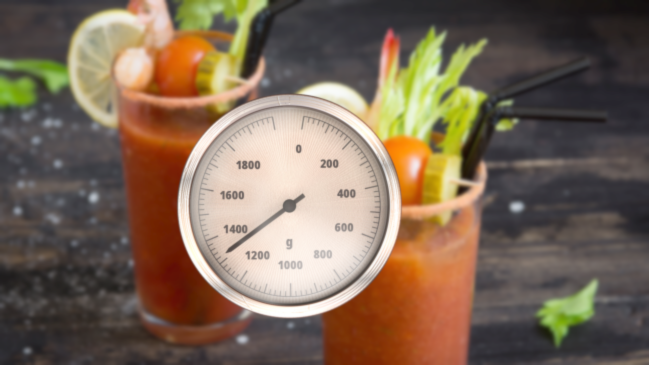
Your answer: 1320; g
